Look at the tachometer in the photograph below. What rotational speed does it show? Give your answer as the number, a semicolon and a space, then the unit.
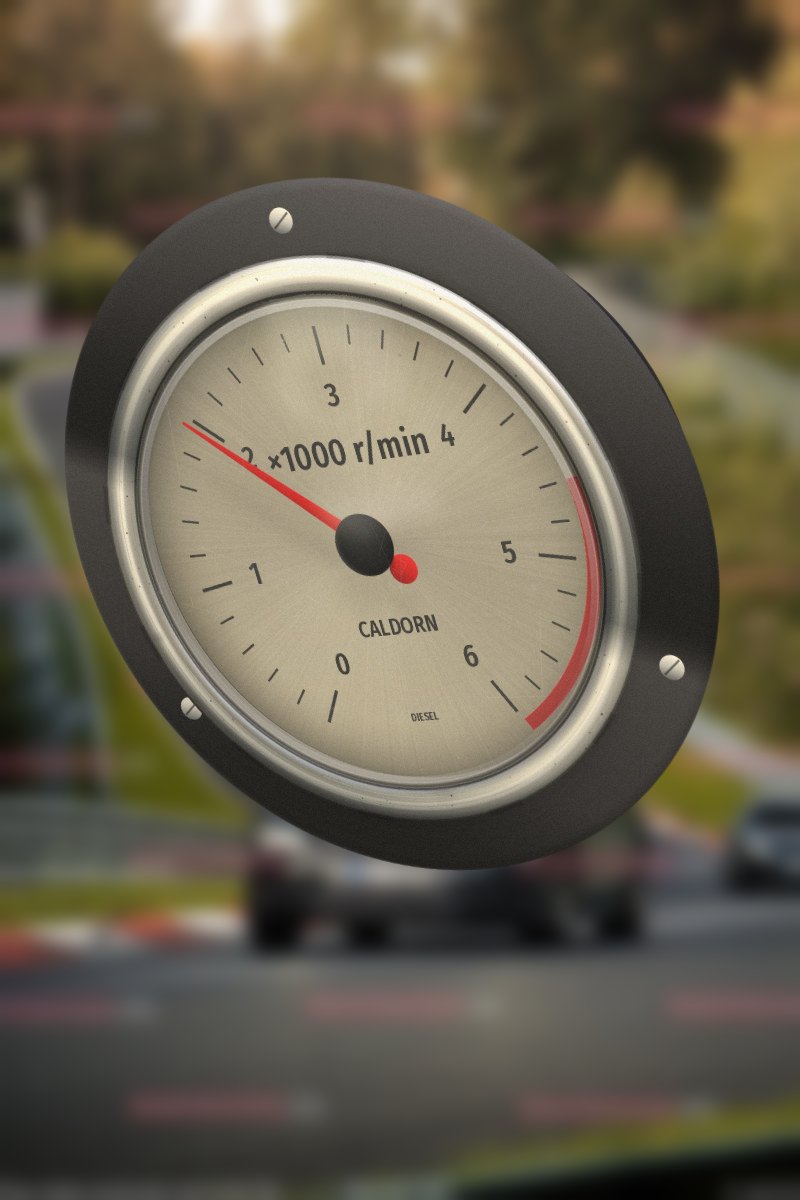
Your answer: 2000; rpm
